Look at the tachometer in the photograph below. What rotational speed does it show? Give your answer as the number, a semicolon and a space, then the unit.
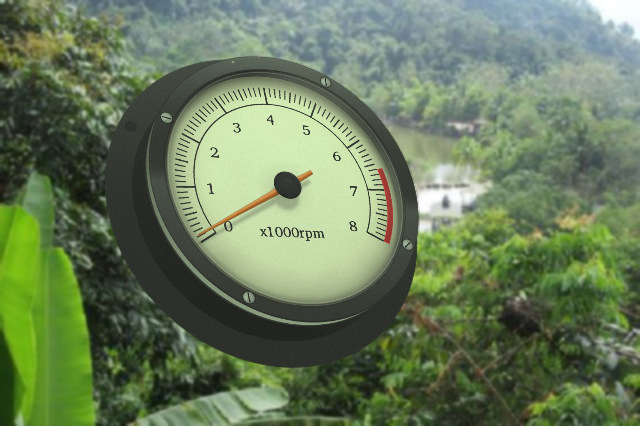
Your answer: 100; rpm
